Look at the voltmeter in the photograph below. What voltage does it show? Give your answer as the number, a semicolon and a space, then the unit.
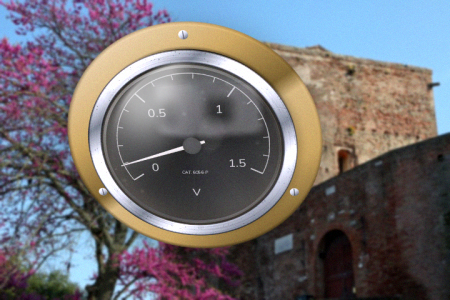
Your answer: 0.1; V
